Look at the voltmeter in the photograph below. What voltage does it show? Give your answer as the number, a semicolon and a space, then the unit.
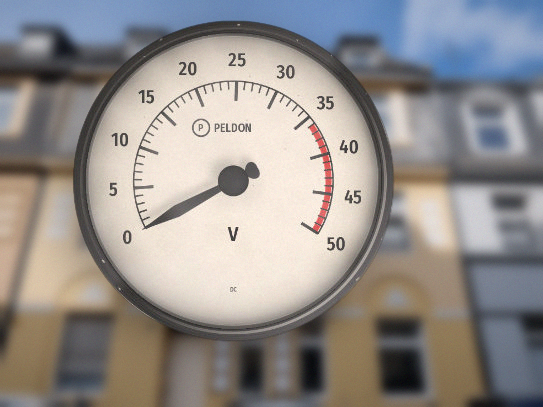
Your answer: 0; V
